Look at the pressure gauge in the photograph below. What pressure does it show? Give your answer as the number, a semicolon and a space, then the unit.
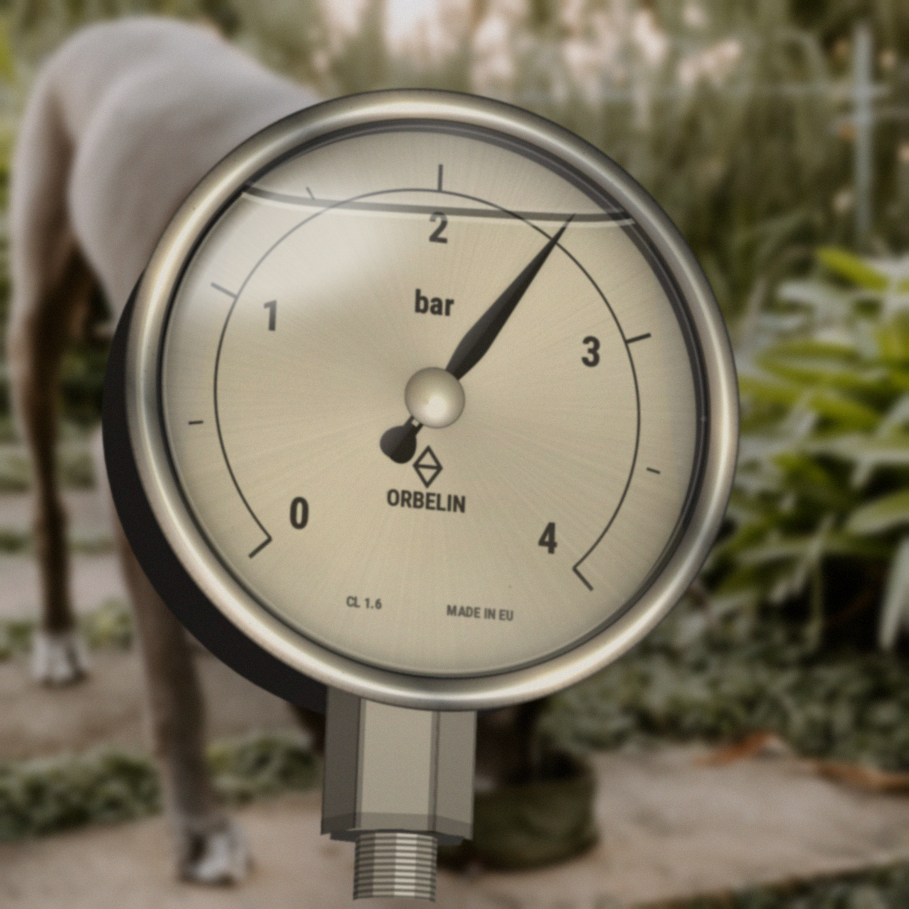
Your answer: 2.5; bar
